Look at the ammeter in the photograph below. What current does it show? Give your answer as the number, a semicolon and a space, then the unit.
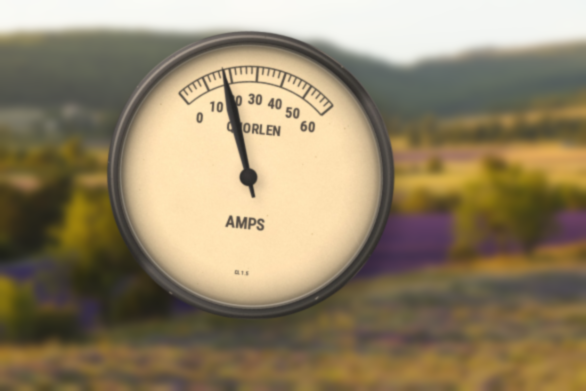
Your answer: 18; A
